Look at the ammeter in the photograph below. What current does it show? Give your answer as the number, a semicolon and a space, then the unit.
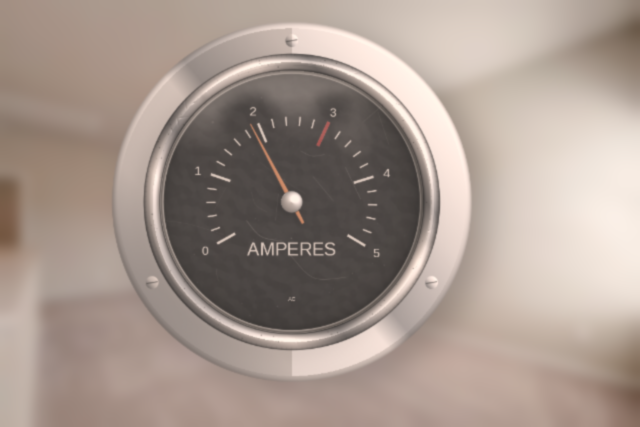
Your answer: 1.9; A
